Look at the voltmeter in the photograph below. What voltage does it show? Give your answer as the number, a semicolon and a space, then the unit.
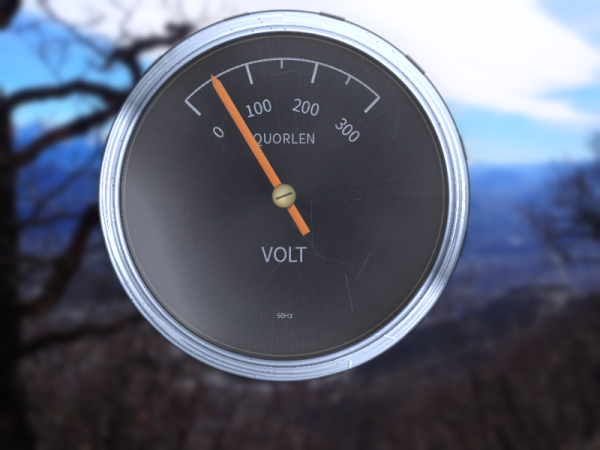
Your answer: 50; V
